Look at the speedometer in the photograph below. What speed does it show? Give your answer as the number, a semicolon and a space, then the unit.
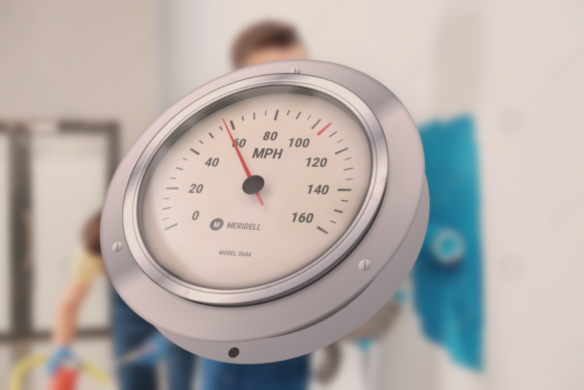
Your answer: 57.5; mph
